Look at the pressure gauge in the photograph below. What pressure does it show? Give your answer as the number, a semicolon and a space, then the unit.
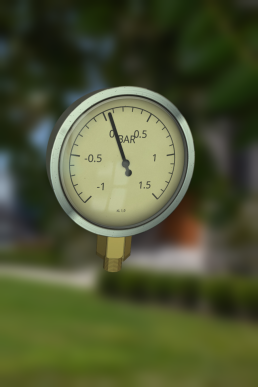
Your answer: 0.05; bar
